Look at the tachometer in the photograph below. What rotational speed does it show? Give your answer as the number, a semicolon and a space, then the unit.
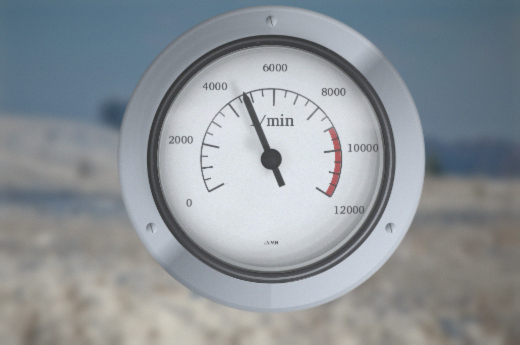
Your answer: 4750; rpm
